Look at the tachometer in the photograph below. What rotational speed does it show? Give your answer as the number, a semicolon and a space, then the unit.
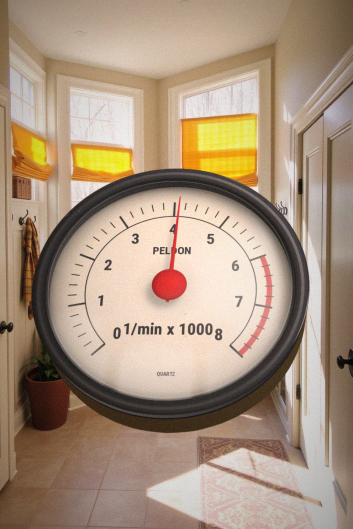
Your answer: 4100; rpm
